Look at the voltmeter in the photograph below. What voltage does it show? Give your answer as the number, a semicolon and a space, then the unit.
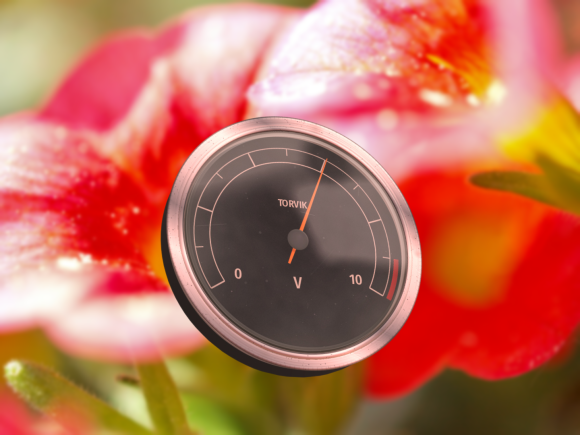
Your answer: 6; V
